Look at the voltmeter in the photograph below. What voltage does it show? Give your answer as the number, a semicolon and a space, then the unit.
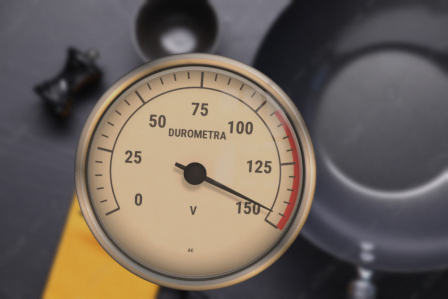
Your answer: 145; V
